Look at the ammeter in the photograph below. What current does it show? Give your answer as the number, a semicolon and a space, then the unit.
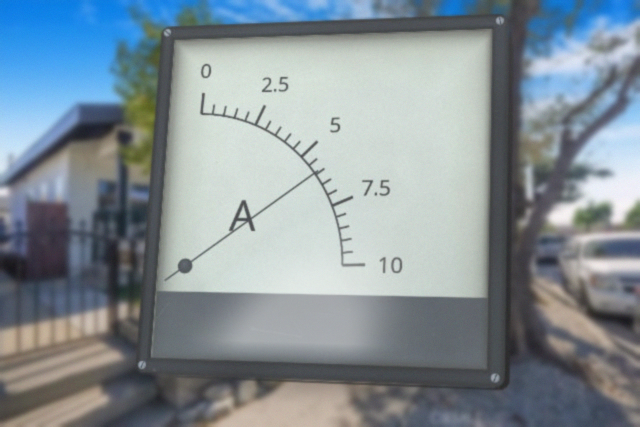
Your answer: 6; A
